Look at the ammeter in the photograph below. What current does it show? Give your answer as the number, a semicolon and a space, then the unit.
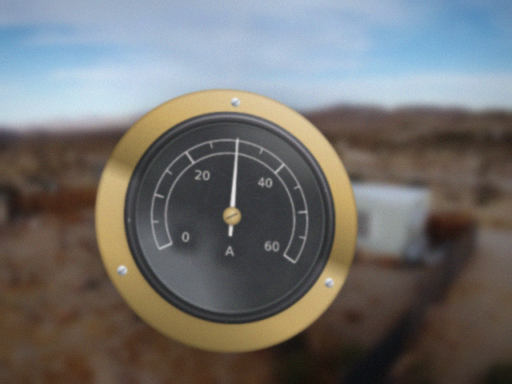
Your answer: 30; A
